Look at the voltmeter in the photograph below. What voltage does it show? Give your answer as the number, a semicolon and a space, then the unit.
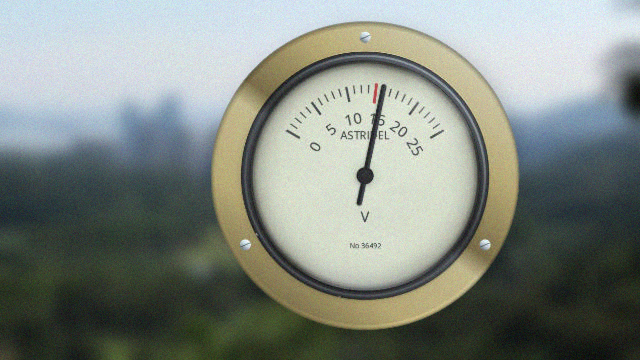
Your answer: 15; V
